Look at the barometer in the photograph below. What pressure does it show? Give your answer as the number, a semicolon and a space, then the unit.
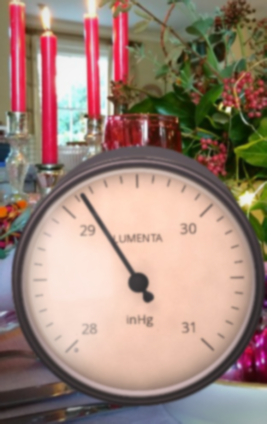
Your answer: 29.15; inHg
